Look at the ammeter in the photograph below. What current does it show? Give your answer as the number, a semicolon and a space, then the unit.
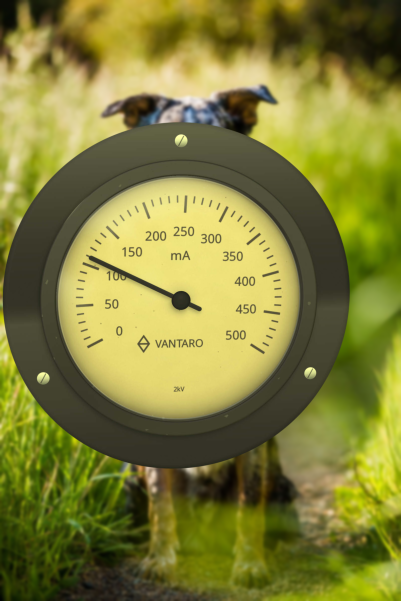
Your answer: 110; mA
